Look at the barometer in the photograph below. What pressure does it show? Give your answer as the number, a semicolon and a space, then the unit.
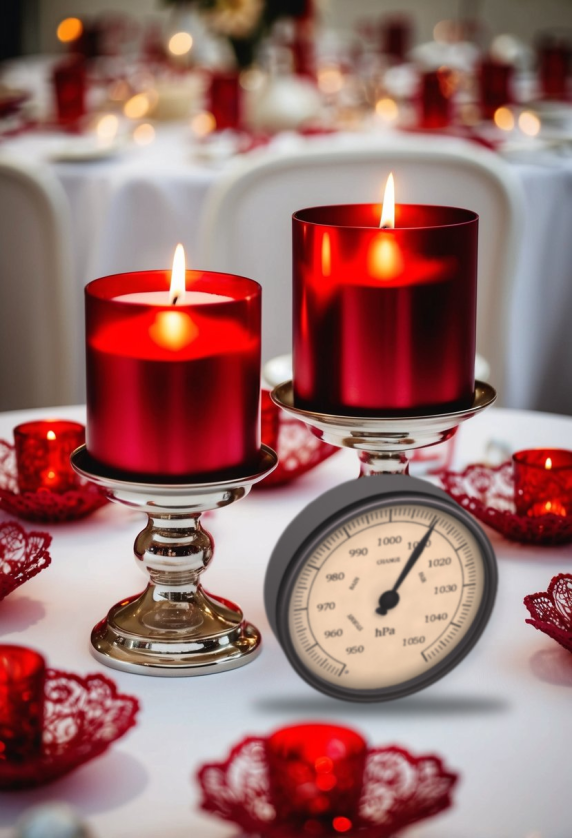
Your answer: 1010; hPa
